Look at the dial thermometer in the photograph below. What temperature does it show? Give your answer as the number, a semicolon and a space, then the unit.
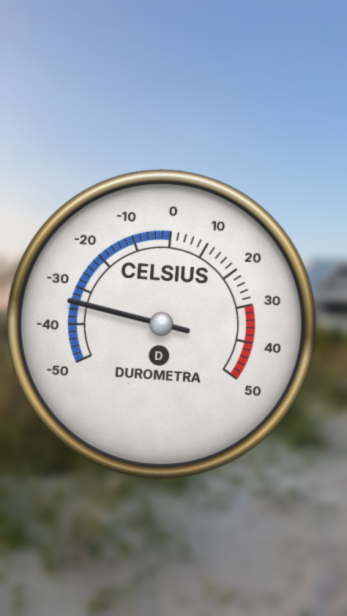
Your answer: -34; °C
